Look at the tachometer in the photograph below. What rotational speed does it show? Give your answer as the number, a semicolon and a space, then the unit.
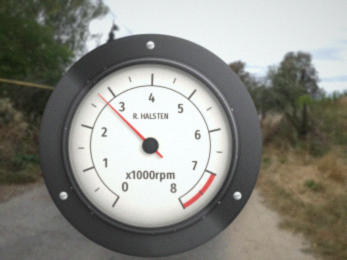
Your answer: 2750; rpm
